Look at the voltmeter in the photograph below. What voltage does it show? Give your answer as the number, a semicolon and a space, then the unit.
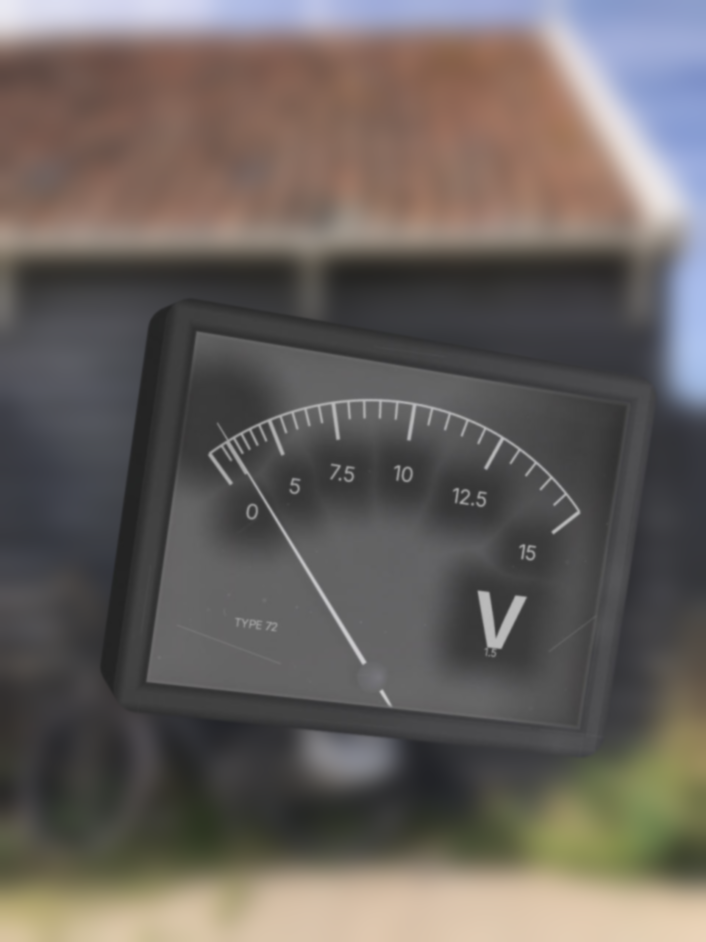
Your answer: 2.5; V
